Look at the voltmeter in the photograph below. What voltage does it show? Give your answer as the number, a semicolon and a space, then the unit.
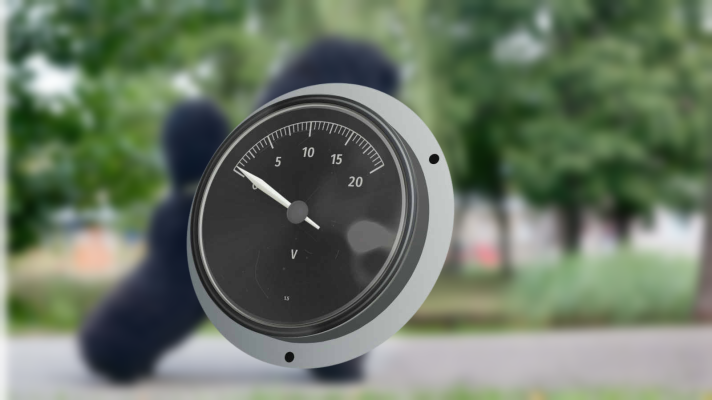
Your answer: 0.5; V
